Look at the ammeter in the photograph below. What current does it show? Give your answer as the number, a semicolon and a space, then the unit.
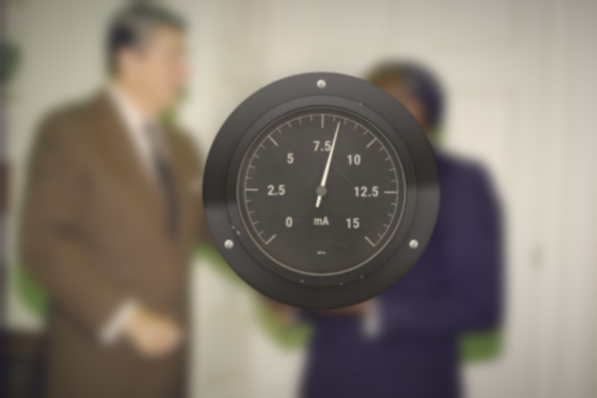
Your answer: 8.25; mA
